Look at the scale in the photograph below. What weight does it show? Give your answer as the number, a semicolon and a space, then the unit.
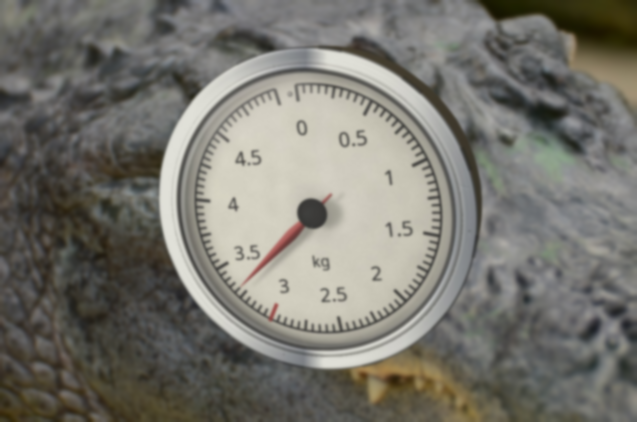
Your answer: 3.3; kg
